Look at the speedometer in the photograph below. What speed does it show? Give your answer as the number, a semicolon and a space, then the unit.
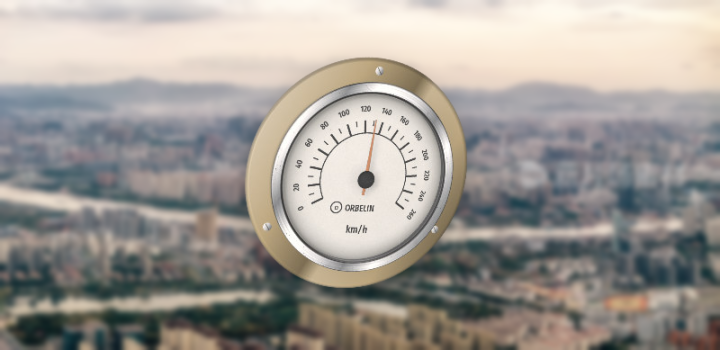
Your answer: 130; km/h
